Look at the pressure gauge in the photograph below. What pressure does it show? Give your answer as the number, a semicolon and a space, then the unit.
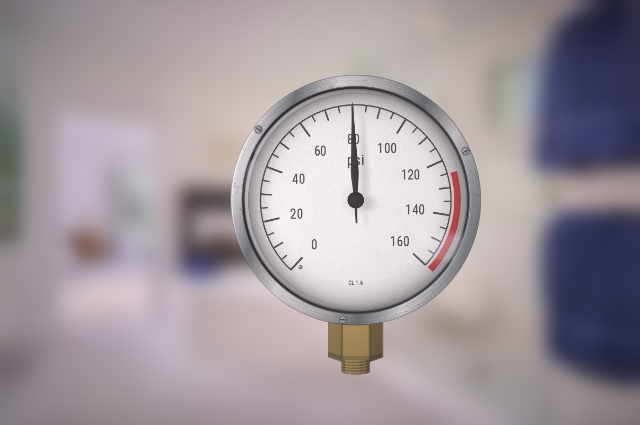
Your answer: 80; psi
